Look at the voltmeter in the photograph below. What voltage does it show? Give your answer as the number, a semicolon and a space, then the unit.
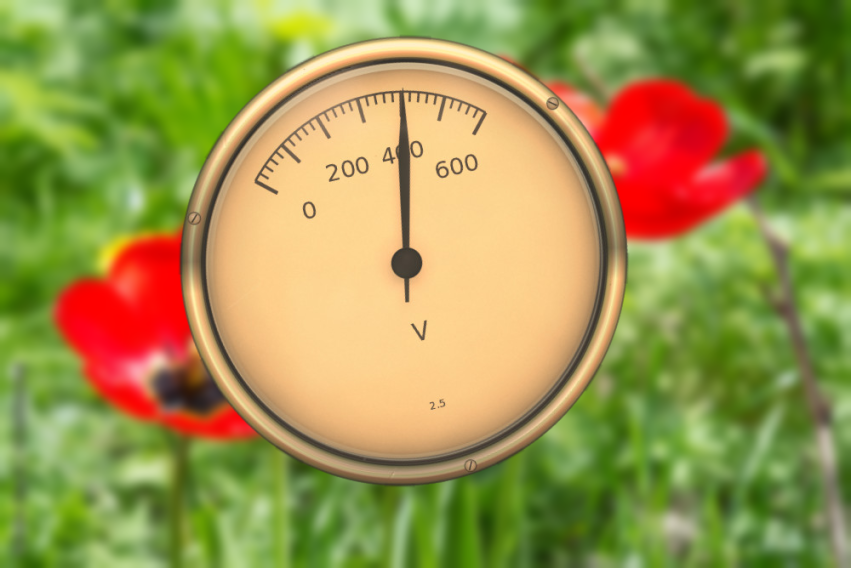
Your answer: 400; V
